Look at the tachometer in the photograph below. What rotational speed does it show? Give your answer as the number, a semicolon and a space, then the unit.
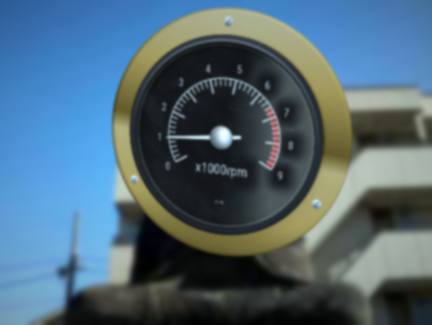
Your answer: 1000; rpm
